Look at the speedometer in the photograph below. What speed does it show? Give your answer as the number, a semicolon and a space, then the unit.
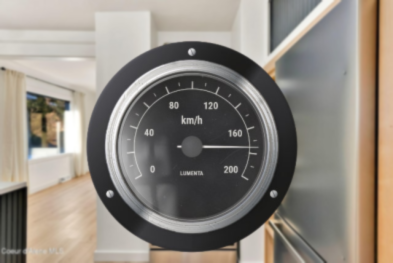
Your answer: 175; km/h
